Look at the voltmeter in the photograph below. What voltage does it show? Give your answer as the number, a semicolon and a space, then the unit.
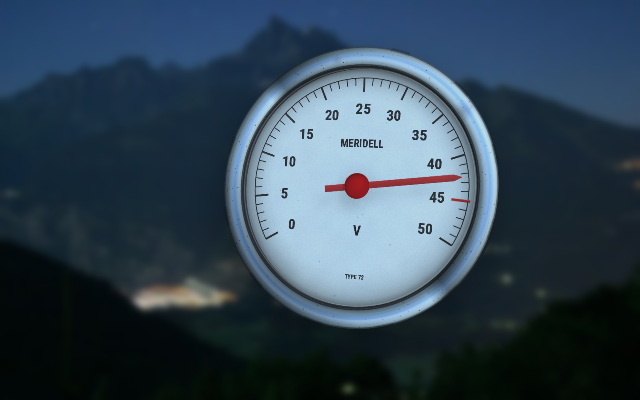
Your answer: 42.5; V
